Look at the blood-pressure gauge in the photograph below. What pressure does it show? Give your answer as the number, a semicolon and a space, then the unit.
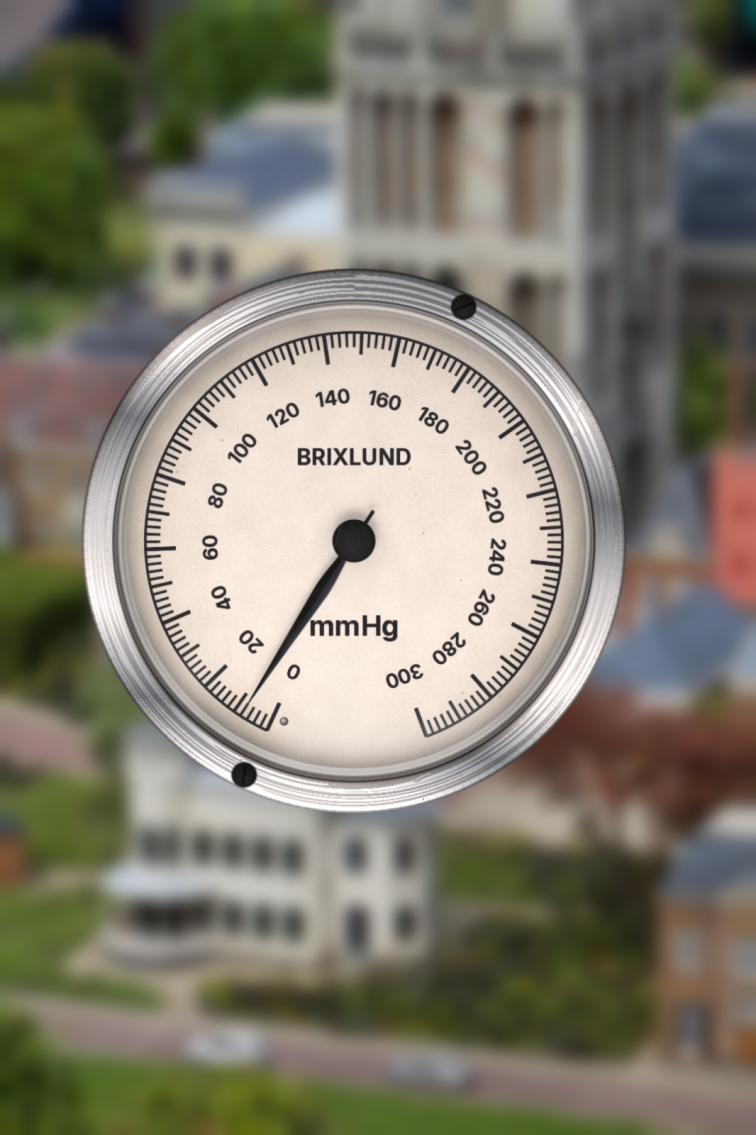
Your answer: 8; mmHg
